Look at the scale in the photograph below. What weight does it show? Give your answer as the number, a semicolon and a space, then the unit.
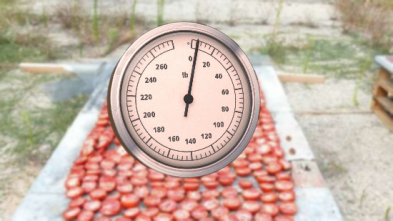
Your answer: 4; lb
